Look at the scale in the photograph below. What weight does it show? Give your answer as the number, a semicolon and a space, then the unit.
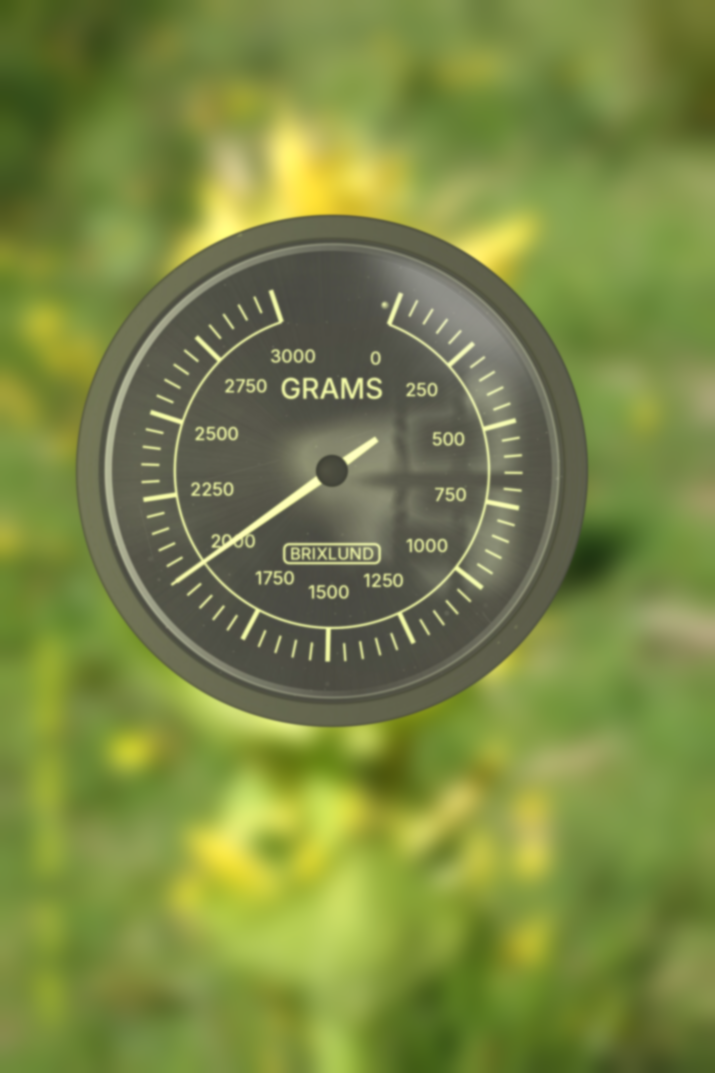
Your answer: 2000; g
